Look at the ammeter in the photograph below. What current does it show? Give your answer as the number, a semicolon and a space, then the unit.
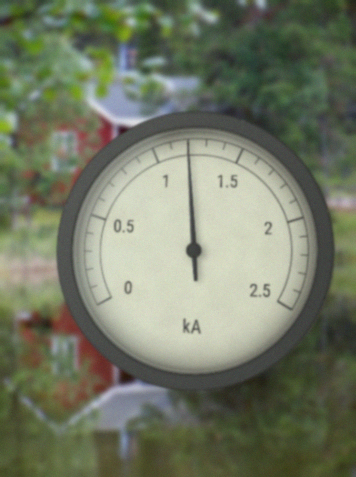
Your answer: 1.2; kA
